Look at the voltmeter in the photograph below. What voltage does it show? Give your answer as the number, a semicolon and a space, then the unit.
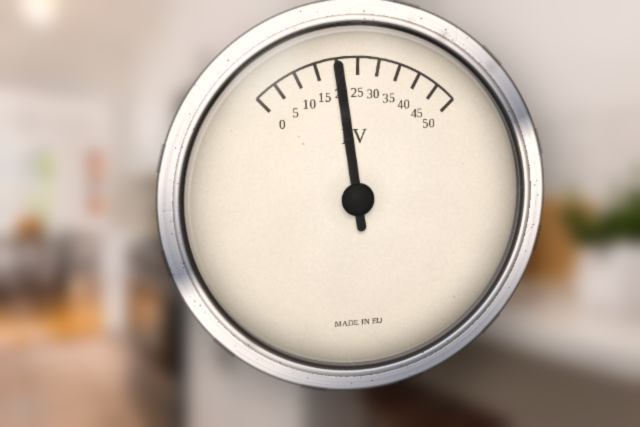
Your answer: 20; kV
